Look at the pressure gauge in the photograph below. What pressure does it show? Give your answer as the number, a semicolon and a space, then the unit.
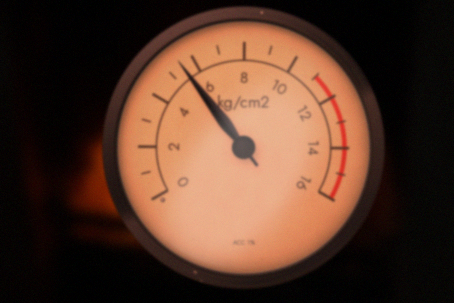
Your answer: 5.5; kg/cm²
